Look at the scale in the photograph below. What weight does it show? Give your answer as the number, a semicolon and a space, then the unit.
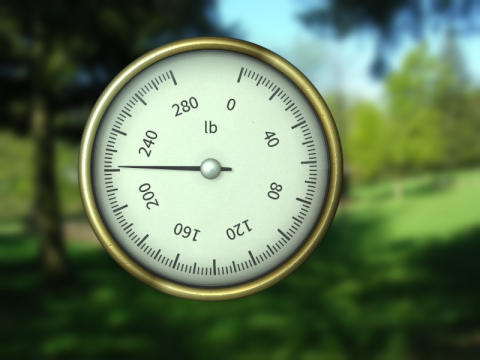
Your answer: 222; lb
